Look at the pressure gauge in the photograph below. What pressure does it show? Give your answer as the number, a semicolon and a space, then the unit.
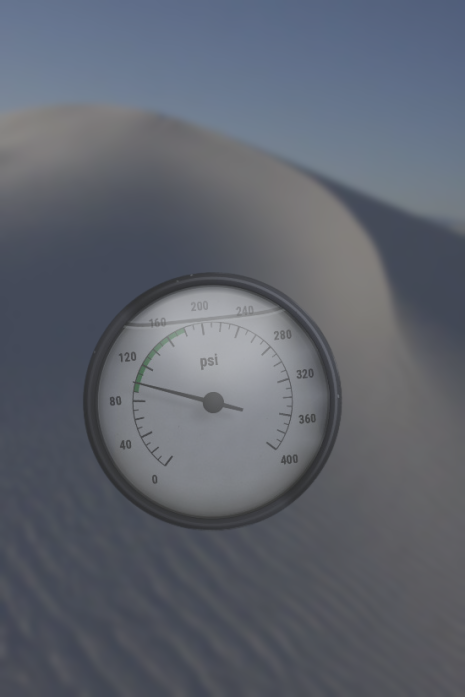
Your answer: 100; psi
